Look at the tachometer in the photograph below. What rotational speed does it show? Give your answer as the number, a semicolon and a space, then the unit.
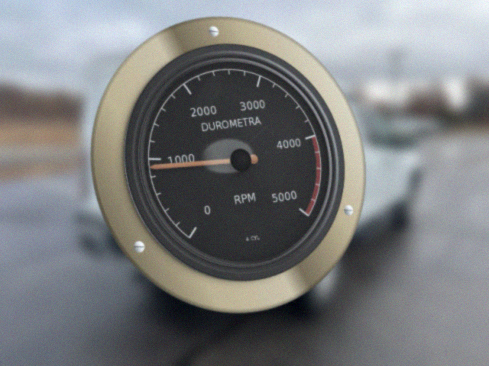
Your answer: 900; rpm
